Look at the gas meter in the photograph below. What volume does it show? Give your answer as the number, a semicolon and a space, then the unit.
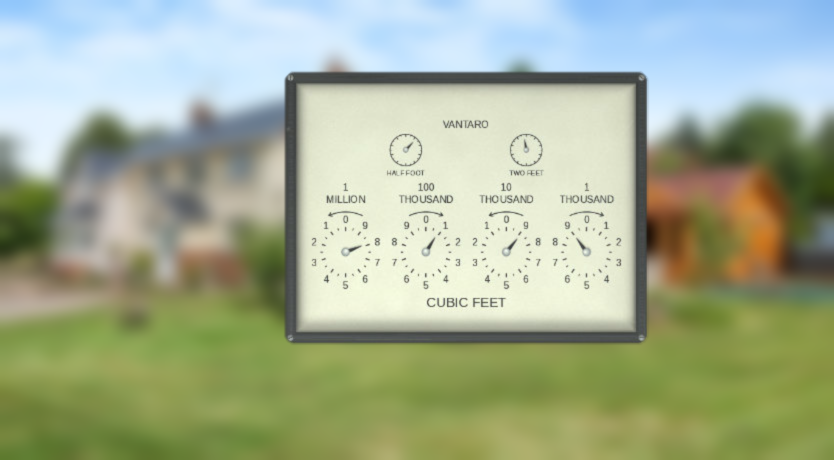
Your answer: 808900; ft³
